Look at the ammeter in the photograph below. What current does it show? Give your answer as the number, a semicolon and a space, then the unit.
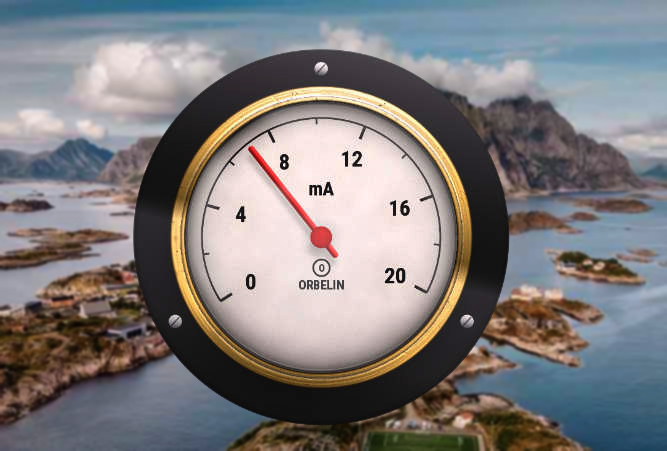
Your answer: 7; mA
